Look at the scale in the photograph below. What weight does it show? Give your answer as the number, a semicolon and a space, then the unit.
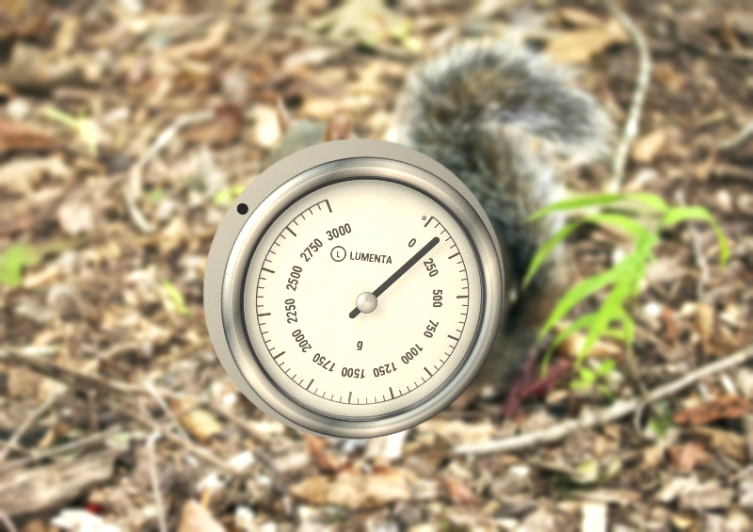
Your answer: 100; g
